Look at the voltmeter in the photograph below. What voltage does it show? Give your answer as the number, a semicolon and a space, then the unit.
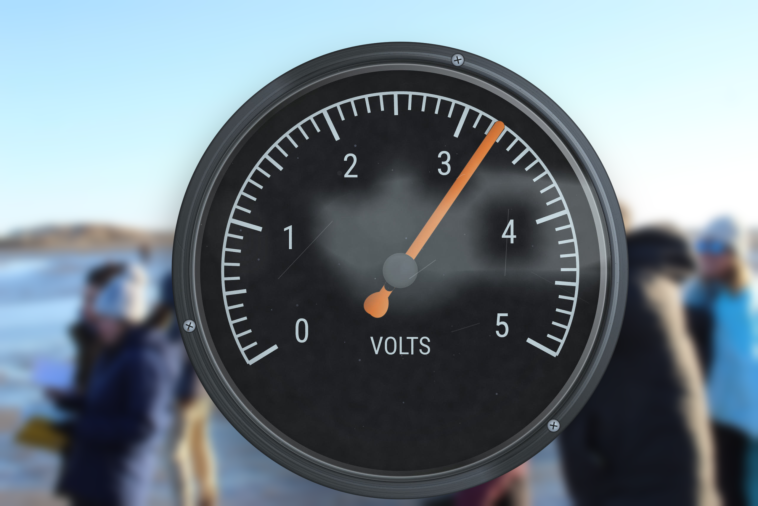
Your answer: 3.25; V
